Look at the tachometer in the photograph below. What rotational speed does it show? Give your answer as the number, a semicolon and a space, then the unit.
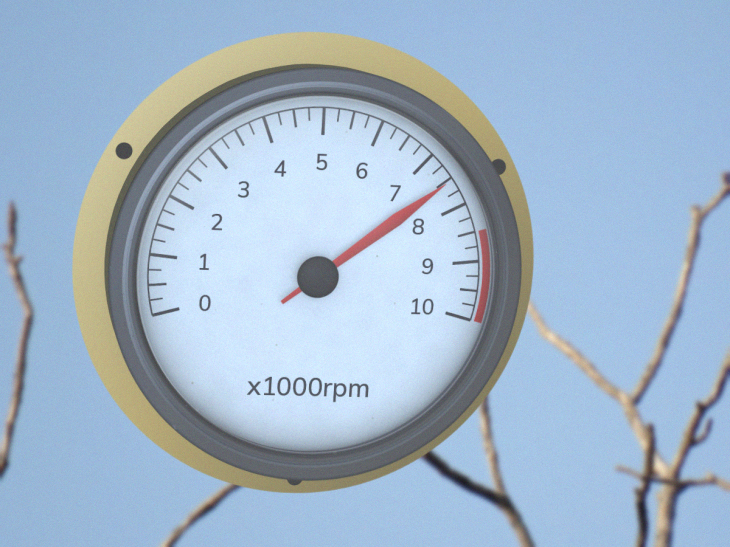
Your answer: 7500; rpm
